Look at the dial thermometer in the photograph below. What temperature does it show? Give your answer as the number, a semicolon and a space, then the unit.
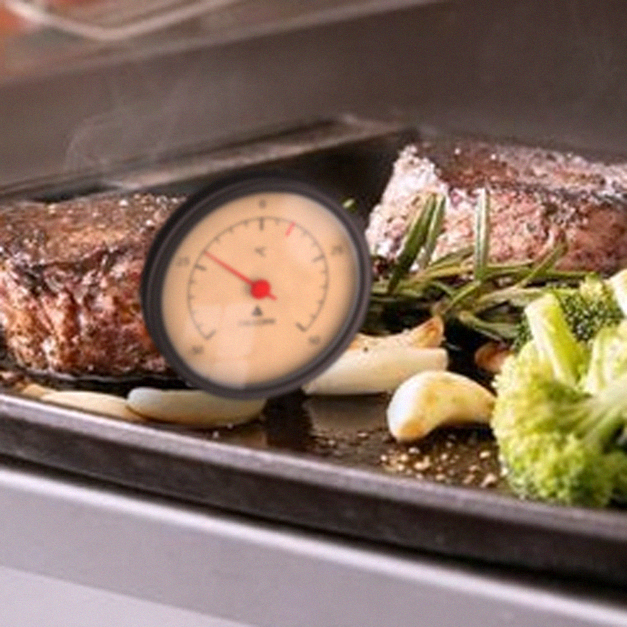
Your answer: -20; °C
